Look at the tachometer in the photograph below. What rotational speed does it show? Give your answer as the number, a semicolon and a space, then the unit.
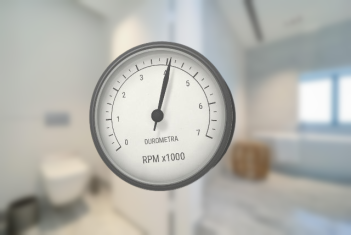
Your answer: 4125; rpm
